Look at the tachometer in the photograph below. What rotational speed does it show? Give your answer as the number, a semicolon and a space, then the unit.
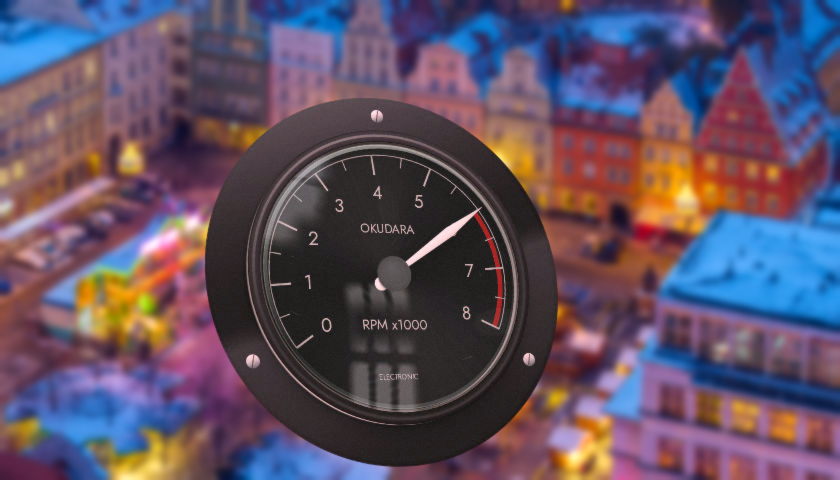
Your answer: 6000; rpm
